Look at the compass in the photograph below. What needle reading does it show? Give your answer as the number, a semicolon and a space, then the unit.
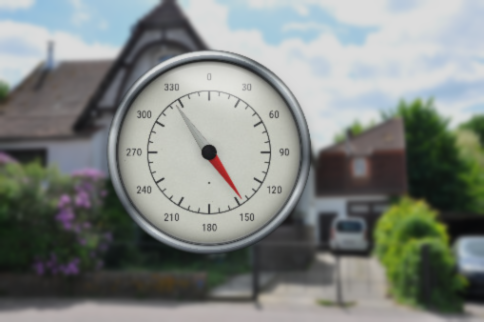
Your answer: 145; °
